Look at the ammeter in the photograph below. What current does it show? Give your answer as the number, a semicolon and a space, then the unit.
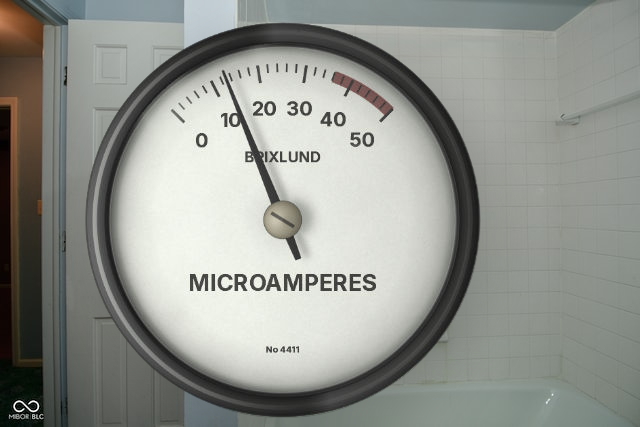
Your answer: 13; µA
